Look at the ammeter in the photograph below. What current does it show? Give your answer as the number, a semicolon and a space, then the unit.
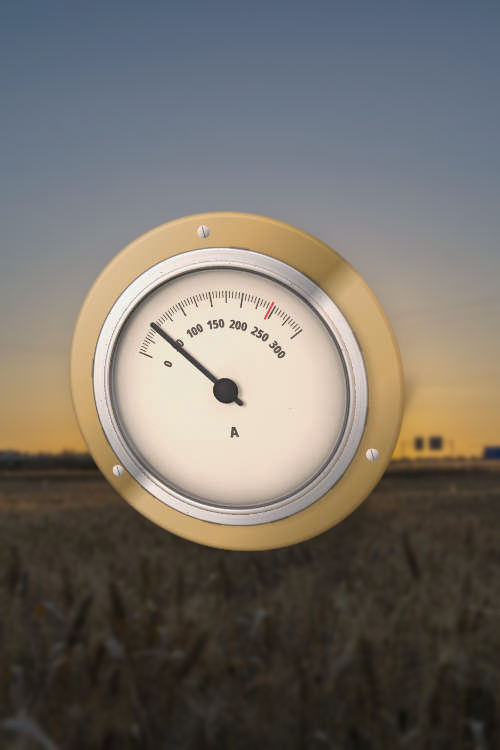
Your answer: 50; A
